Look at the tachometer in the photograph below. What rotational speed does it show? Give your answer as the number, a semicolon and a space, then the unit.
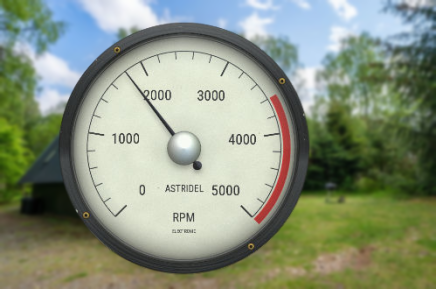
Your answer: 1800; rpm
